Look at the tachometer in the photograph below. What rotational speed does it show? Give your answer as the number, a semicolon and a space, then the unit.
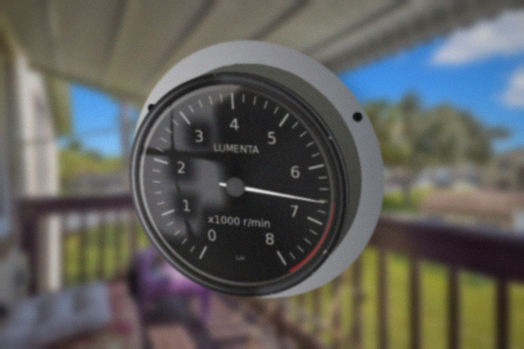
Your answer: 6600; rpm
